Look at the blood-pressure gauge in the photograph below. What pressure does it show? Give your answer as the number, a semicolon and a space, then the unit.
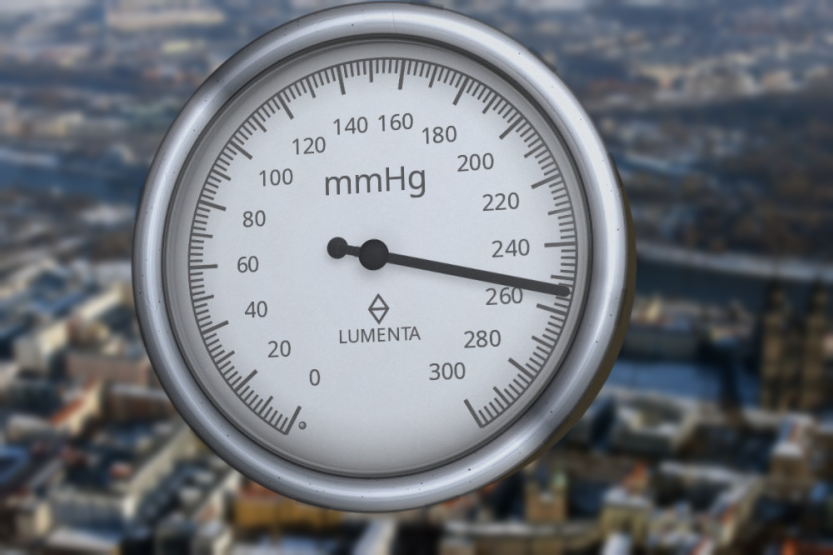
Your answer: 254; mmHg
